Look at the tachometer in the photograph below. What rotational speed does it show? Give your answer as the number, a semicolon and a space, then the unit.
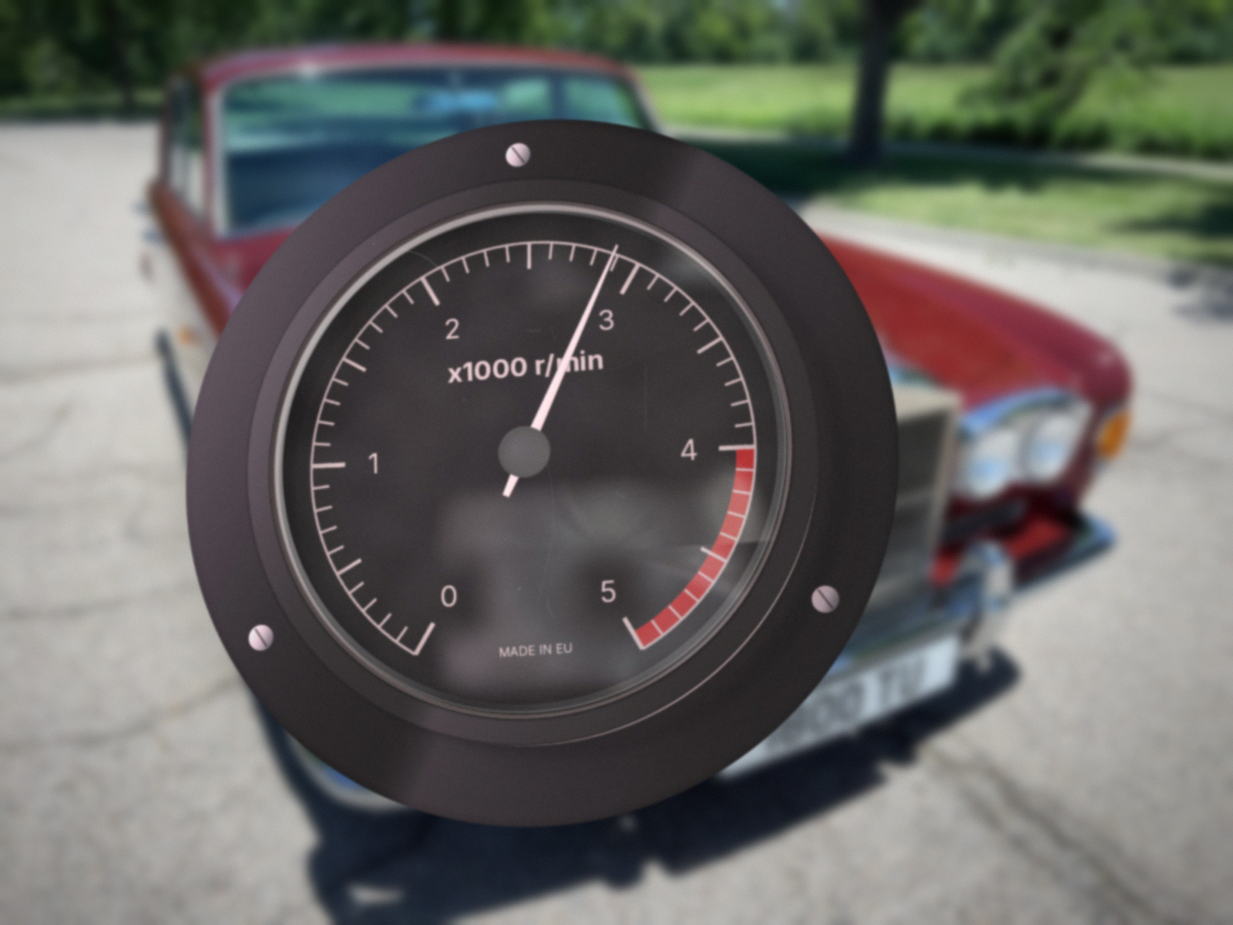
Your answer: 2900; rpm
